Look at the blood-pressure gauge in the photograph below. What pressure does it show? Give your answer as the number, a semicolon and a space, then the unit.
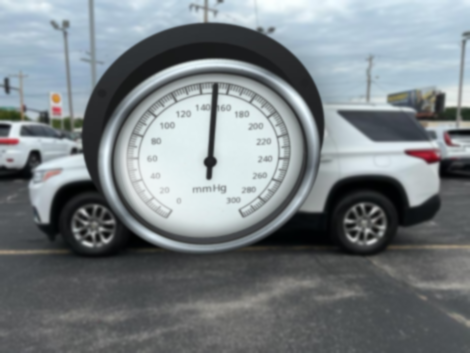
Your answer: 150; mmHg
